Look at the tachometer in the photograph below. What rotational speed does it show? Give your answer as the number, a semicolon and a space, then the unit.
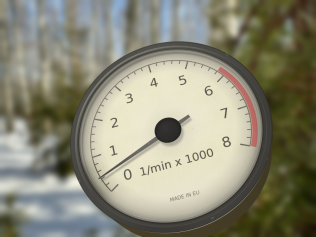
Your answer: 400; rpm
